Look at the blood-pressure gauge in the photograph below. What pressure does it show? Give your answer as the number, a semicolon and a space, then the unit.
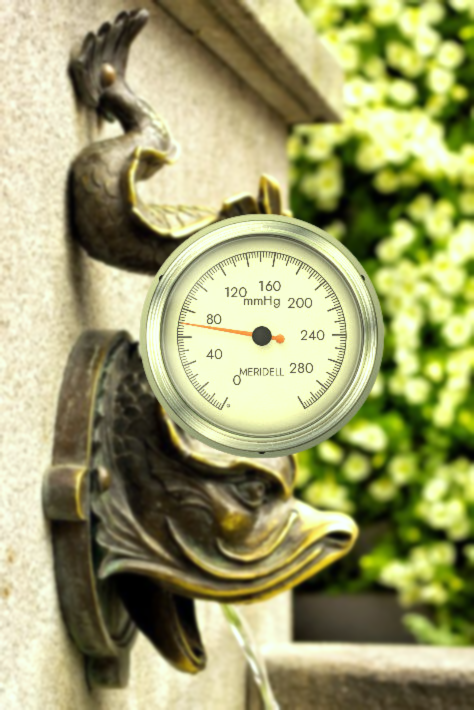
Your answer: 70; mmHg
